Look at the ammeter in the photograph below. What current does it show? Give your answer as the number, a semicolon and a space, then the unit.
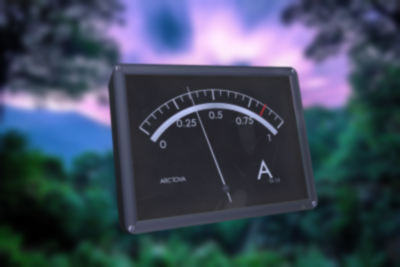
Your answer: 0.35; A
